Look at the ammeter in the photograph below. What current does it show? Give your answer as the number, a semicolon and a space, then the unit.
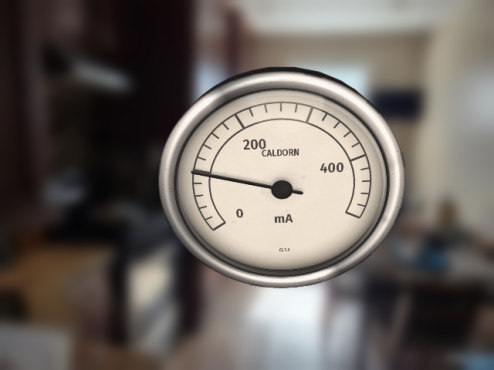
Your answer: 100; mA
